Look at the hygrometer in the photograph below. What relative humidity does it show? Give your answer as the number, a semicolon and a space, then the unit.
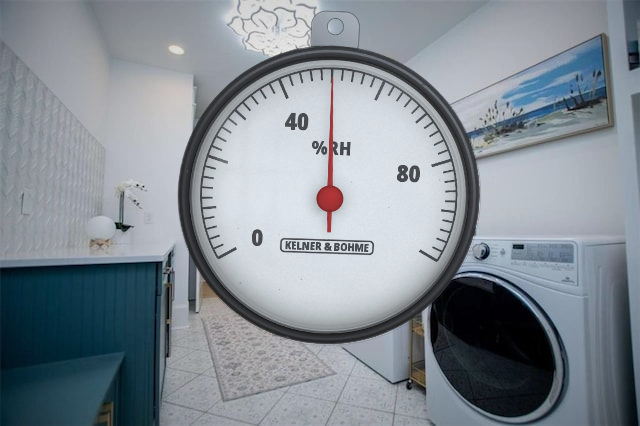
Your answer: 50; %
